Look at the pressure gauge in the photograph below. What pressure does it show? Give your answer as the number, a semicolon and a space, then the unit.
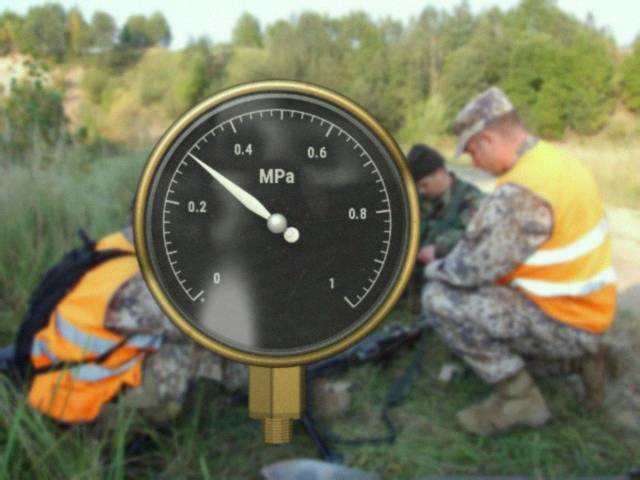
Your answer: 0.3; MPa
